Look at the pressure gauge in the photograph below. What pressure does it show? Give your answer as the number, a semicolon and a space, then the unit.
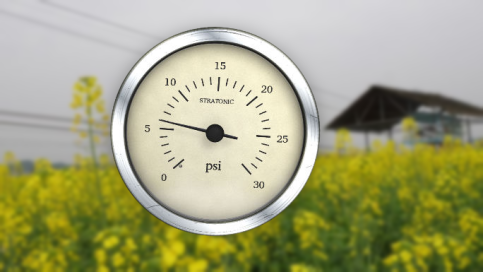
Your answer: 6; psi
